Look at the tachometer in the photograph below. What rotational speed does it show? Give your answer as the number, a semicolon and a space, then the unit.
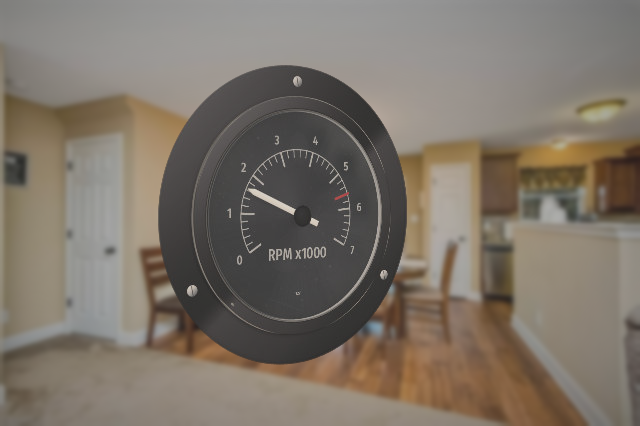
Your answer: 1600; rpm
